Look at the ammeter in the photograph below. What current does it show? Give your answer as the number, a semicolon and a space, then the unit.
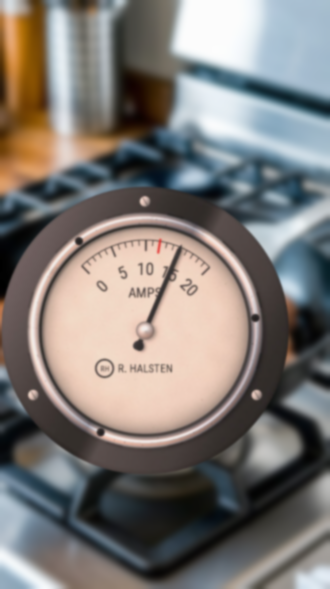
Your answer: 15; A
